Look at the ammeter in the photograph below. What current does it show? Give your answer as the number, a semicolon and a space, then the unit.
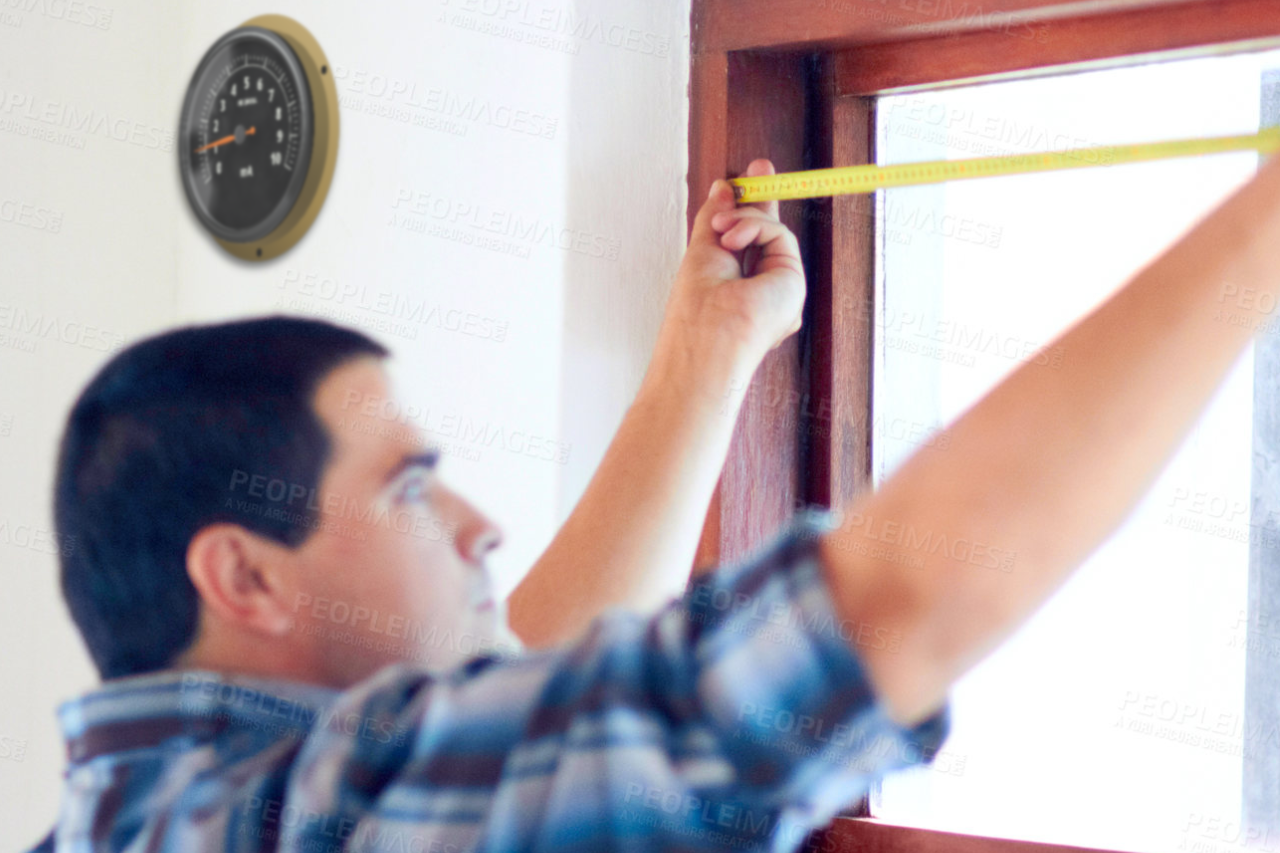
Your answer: 1; mA
